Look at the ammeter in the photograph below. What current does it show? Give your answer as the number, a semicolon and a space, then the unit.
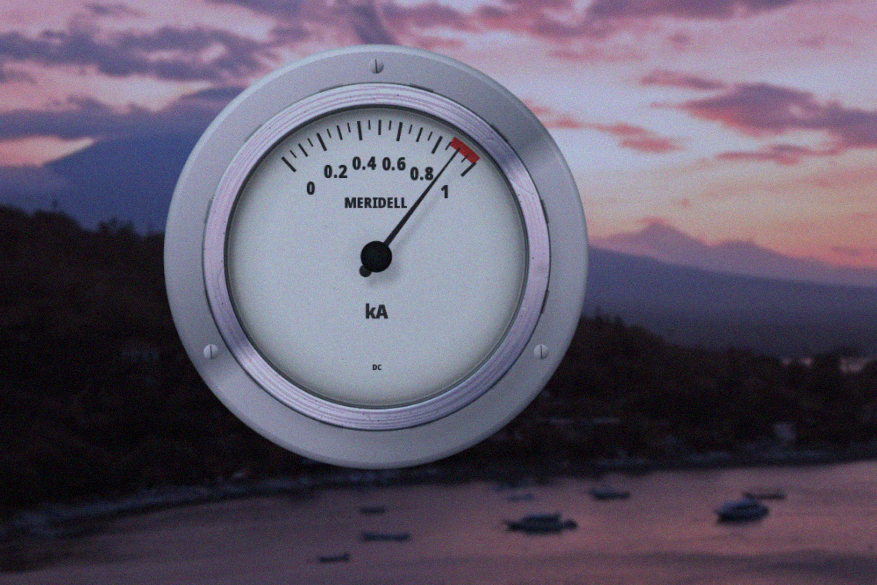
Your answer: 0.9; kA
